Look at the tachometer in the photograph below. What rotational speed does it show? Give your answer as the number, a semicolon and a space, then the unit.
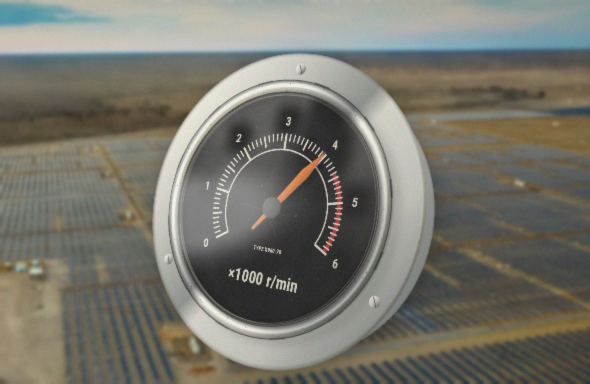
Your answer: 4000; rpm
